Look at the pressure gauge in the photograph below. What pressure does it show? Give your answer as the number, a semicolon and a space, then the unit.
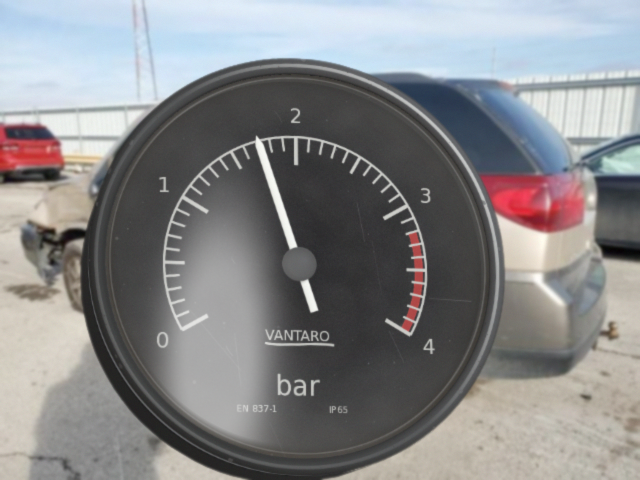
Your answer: 1.7; bar
